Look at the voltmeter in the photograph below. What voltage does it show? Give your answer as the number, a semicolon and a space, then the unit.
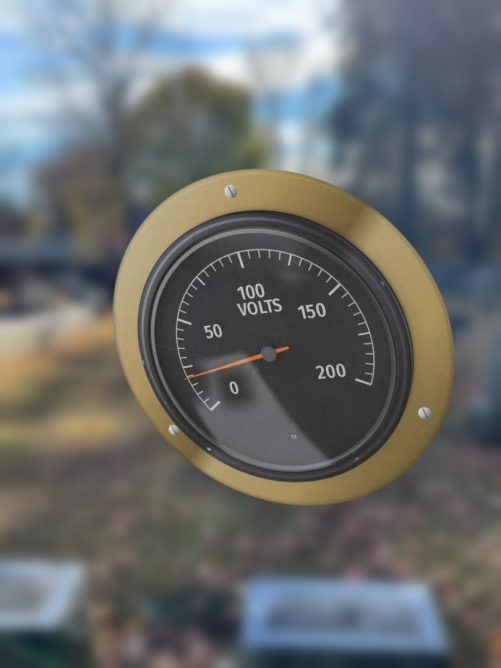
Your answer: 20; V
